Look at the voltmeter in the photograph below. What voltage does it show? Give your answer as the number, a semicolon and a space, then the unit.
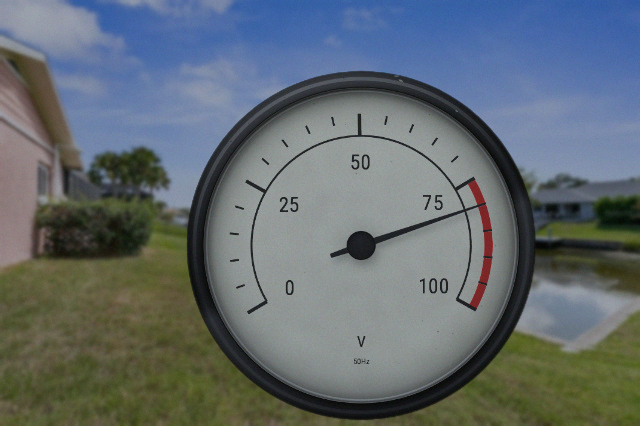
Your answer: 80; V
